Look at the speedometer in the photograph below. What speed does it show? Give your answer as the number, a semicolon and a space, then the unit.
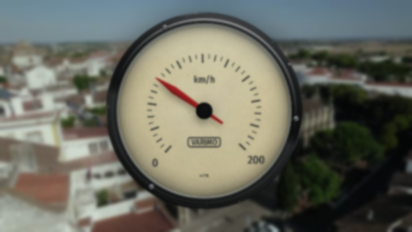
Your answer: 60; km/h
